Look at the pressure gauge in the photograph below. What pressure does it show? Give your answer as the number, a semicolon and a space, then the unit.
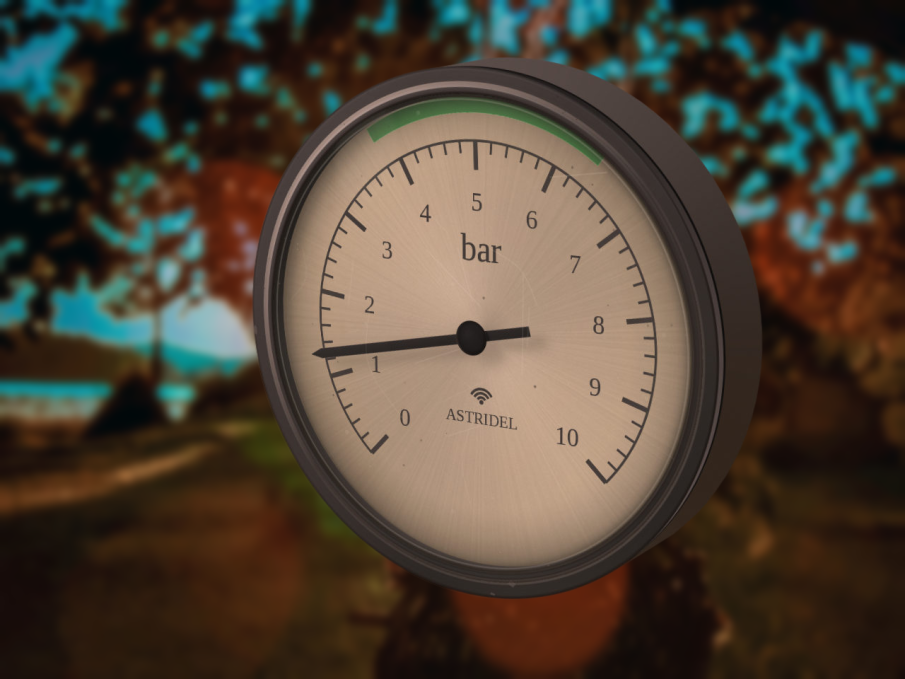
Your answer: 1.3; bar
